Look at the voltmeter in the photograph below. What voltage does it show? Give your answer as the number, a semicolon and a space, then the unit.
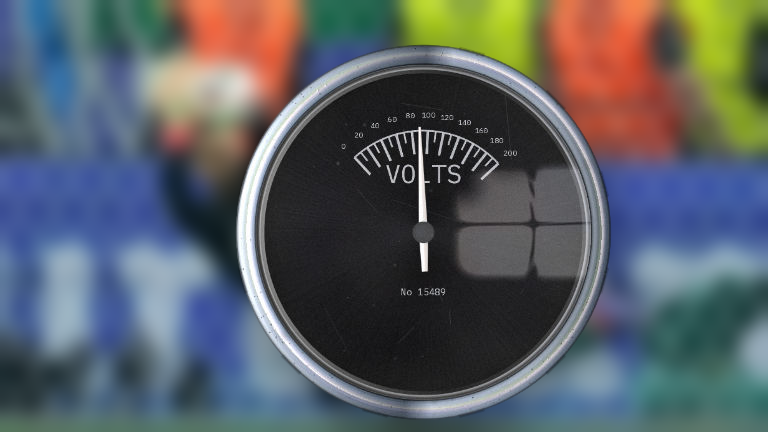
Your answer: 90; V
